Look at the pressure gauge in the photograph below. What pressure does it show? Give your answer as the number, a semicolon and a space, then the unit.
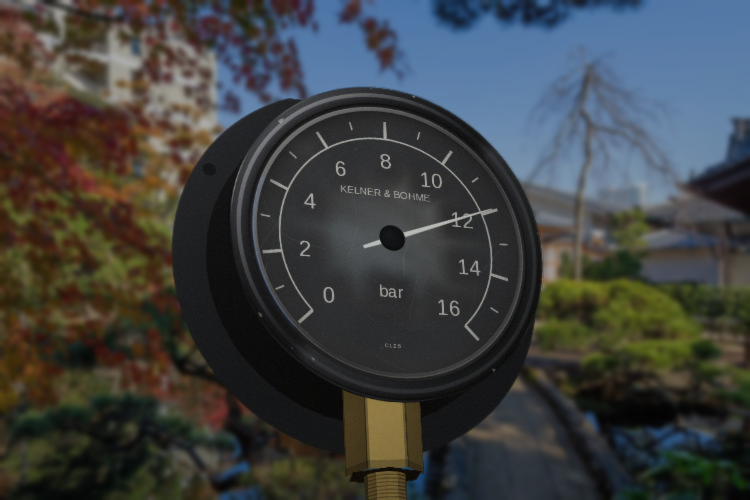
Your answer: 12; bar
